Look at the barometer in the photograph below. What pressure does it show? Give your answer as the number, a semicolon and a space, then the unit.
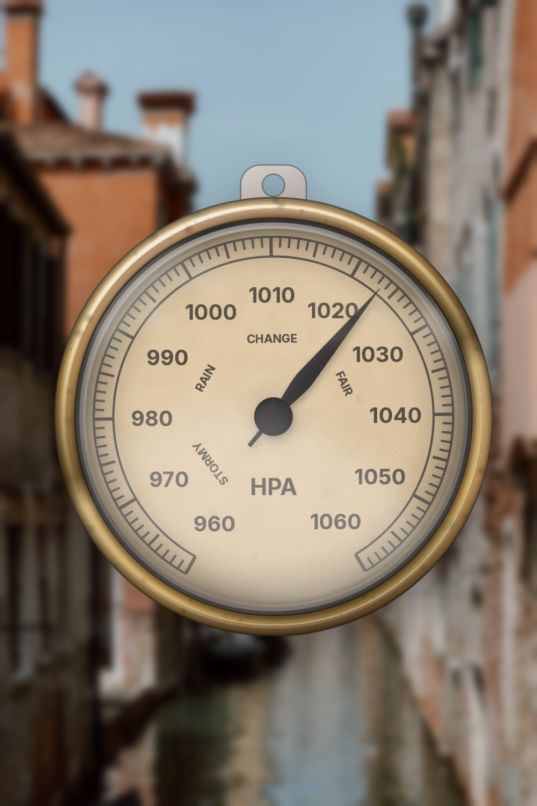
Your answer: 1023.5; hPa
